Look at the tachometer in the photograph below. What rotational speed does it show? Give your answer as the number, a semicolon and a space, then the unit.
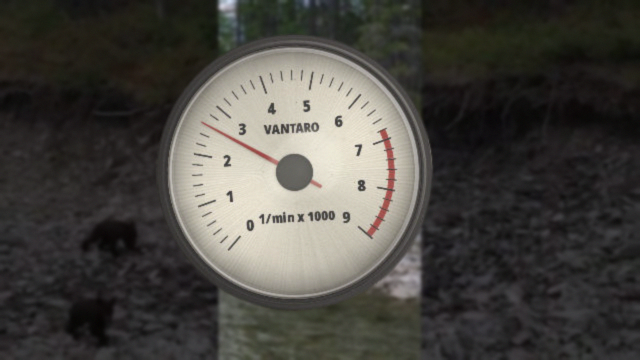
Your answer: 2600; rpm
